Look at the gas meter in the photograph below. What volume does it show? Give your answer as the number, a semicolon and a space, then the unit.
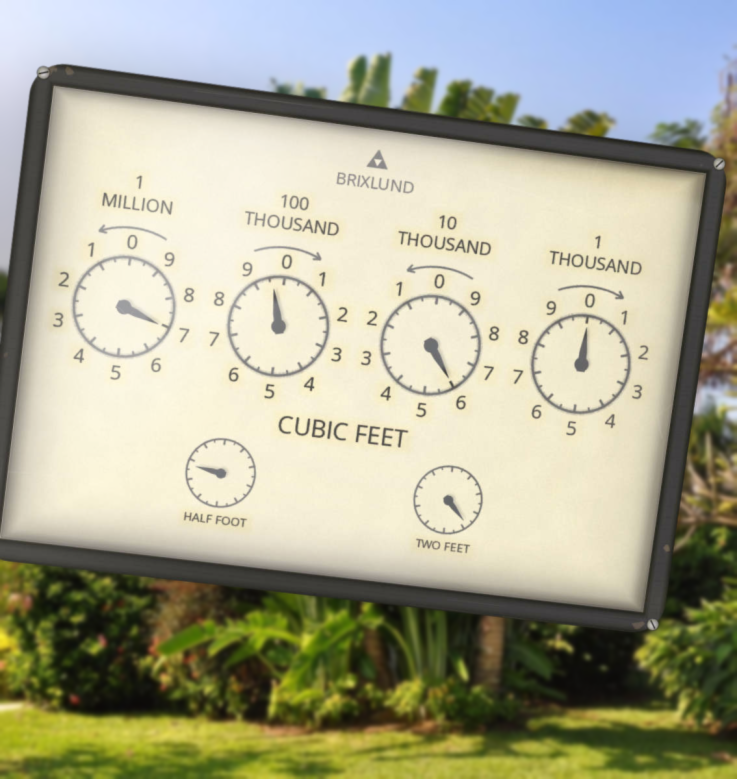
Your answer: 696000; ft³
